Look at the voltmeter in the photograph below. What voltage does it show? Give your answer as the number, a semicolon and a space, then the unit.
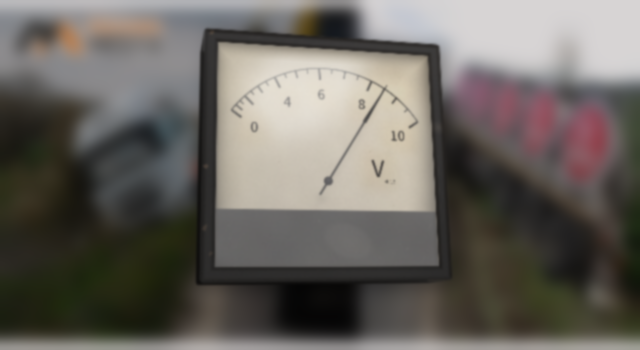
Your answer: 8.5; V
